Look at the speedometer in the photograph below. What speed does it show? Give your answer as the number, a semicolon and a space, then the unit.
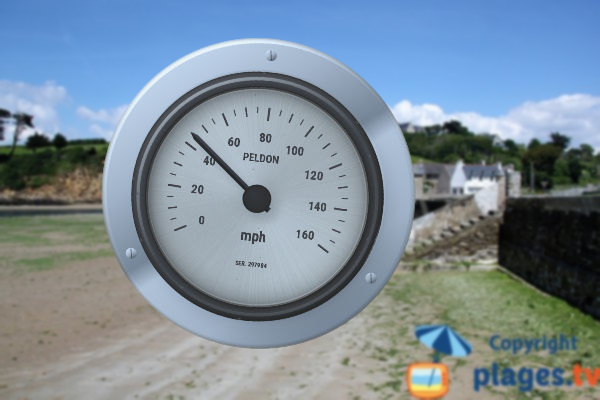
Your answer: 45; mph
